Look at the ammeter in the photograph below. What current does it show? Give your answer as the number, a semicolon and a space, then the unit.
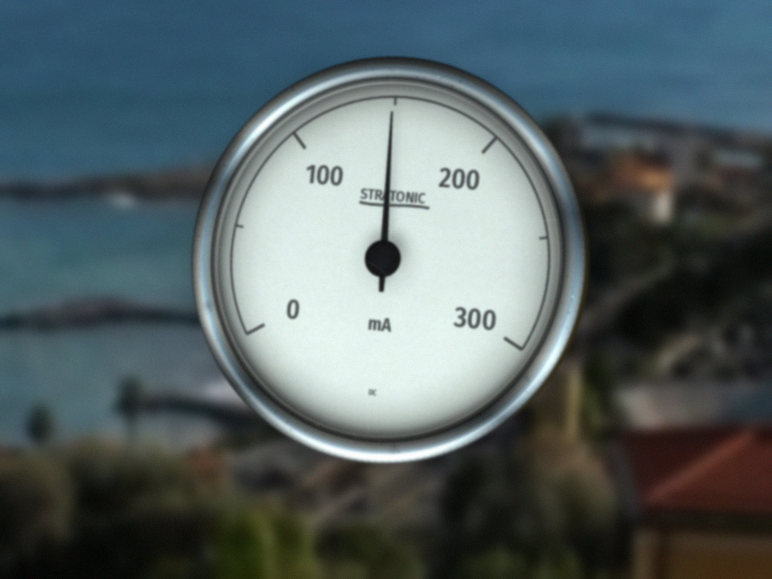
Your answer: 150; mA
